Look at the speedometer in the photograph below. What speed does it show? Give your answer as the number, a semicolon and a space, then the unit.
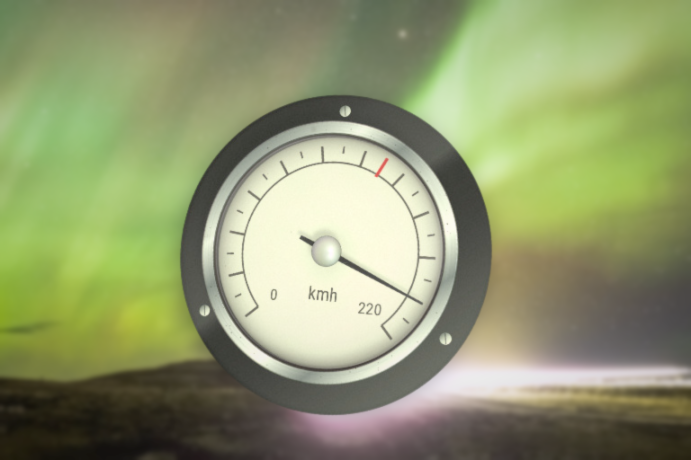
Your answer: 200; km/h
